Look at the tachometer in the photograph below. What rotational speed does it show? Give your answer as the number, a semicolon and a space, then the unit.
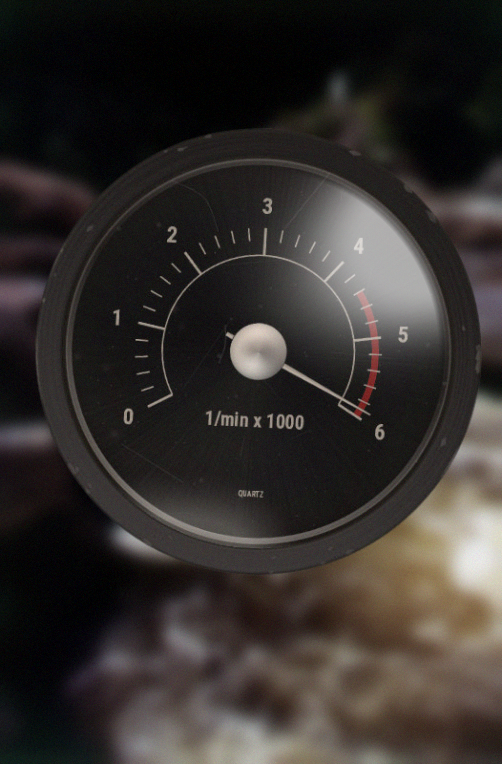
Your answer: 5900; rpm
